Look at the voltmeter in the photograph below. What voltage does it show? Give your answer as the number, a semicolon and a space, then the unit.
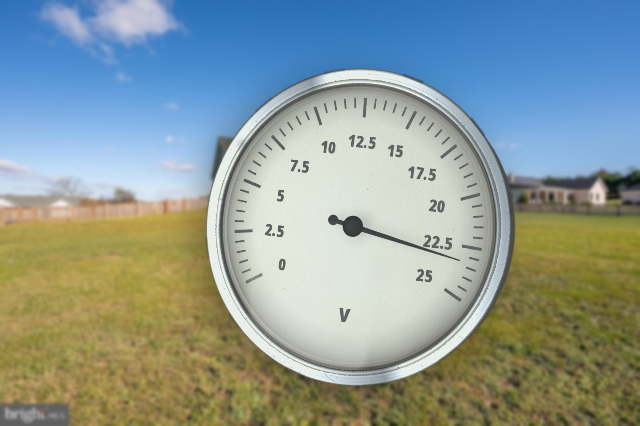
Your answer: 23.25; V
